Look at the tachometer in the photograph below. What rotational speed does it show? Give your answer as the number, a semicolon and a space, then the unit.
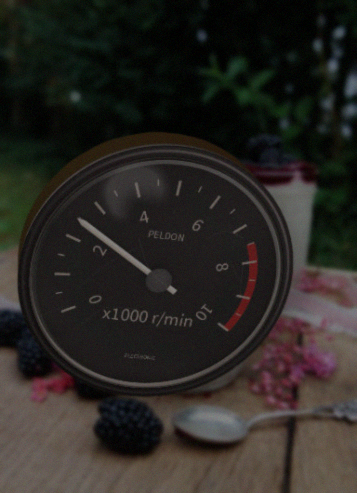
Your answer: 2500; rpm
